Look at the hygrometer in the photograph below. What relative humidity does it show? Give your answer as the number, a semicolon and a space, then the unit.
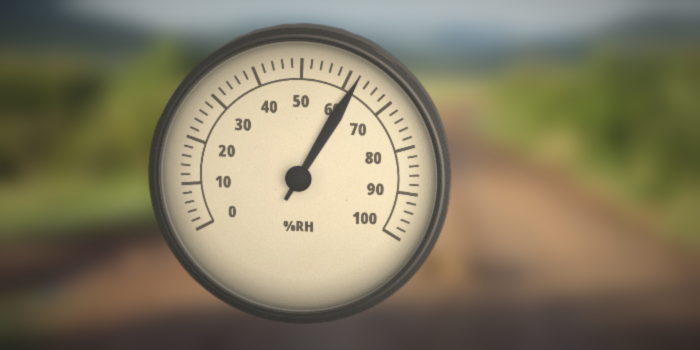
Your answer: 62; %
